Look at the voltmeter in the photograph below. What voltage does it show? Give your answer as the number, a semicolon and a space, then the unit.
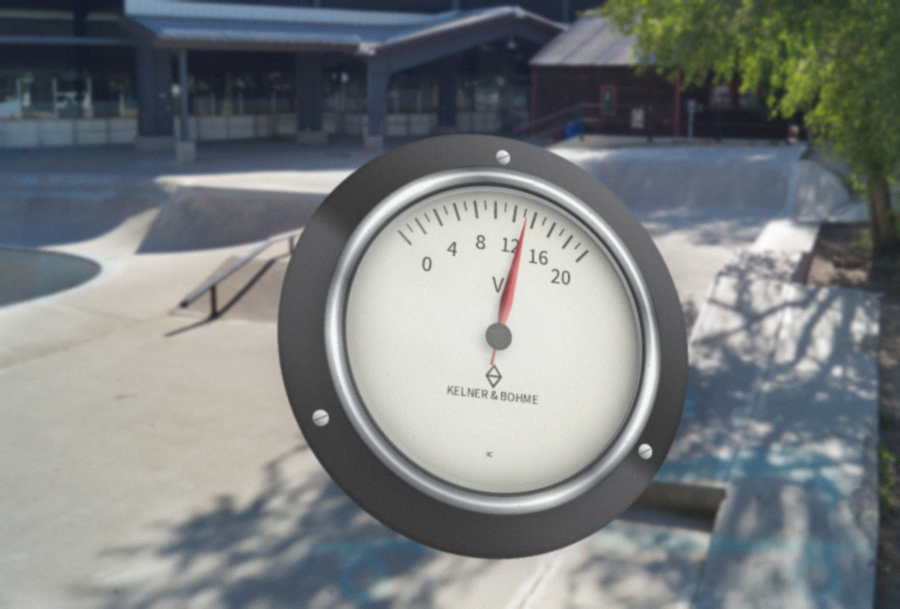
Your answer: 13; V
